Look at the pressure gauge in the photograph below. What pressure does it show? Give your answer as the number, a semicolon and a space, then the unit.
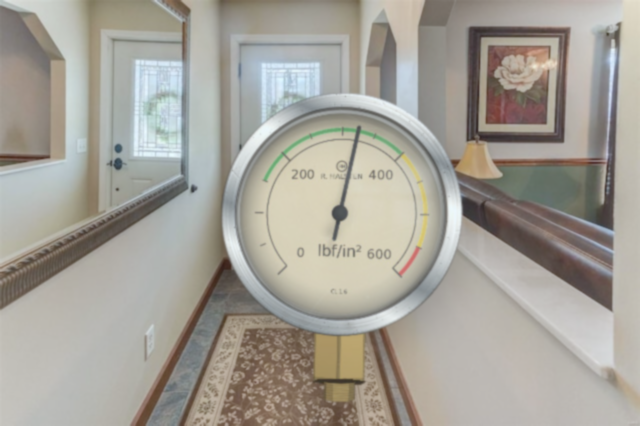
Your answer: 325; psi
